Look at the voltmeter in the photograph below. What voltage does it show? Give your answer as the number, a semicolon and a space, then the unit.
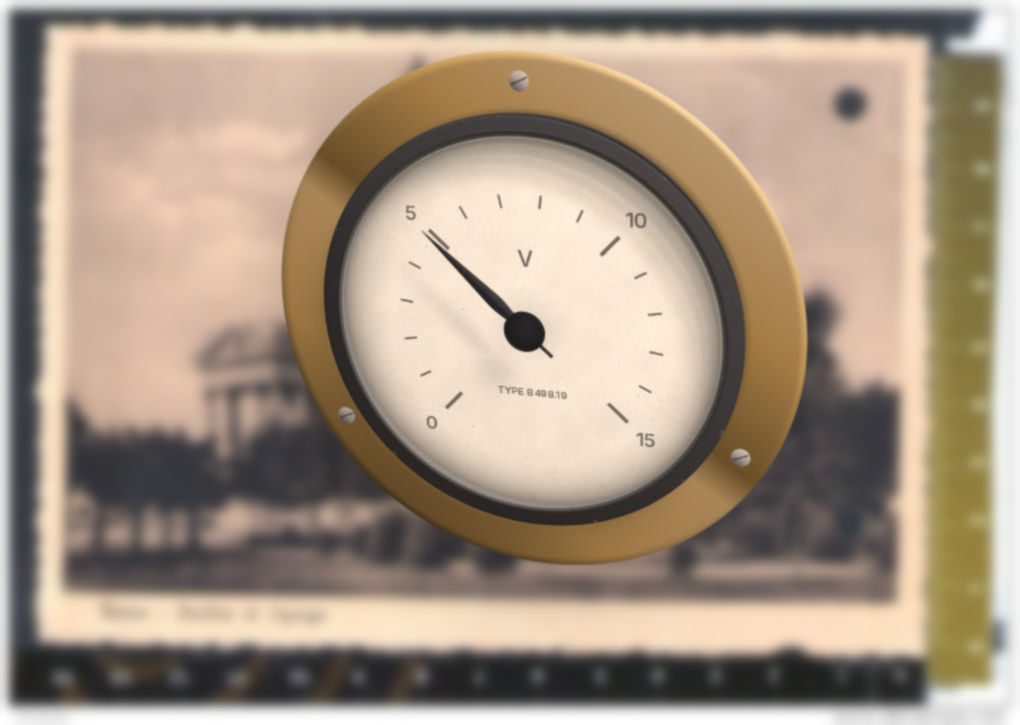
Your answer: 5; V
